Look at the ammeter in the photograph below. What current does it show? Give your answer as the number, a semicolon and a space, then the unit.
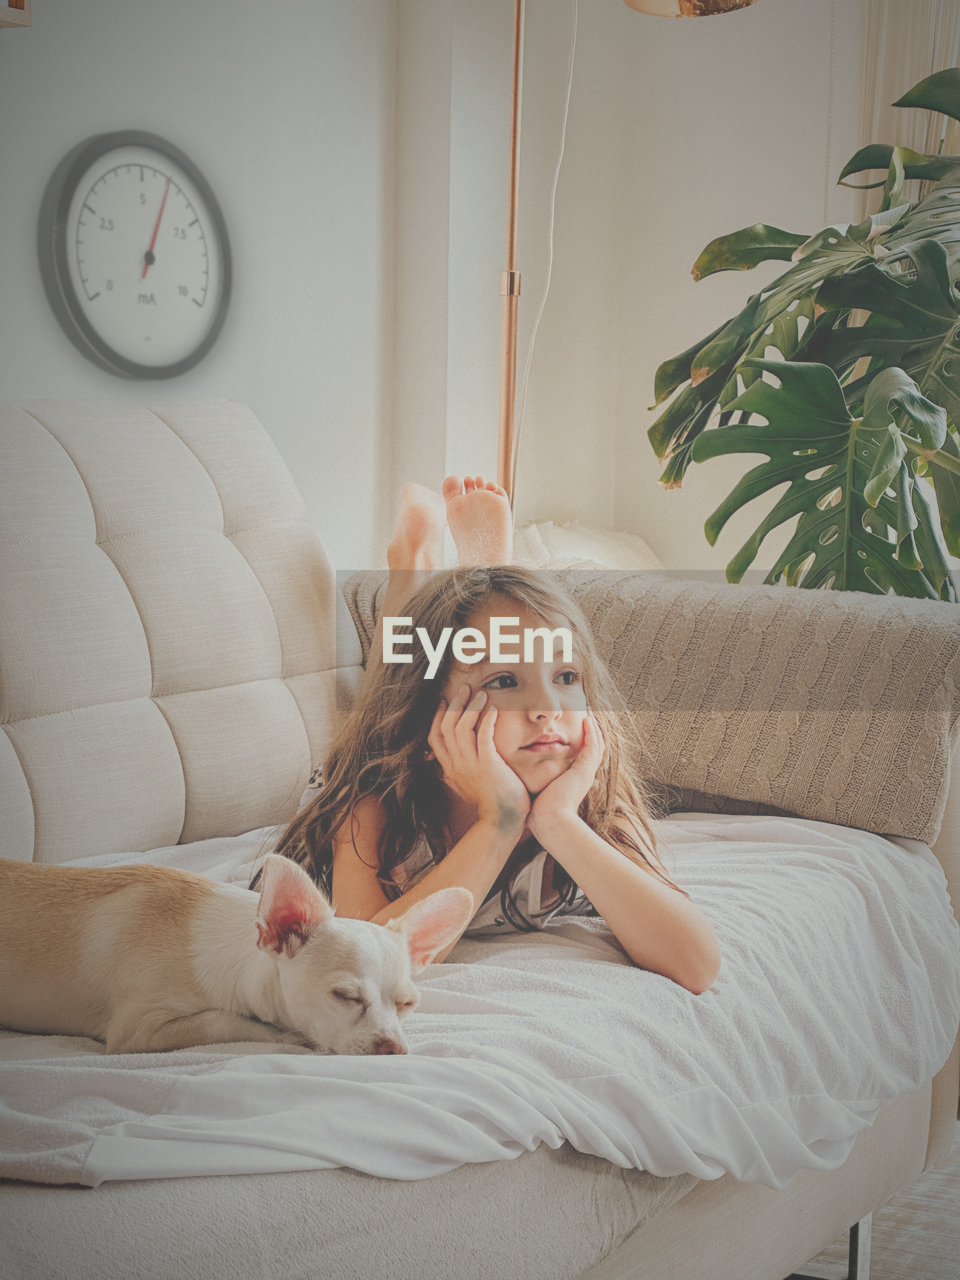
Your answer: 6; mA
